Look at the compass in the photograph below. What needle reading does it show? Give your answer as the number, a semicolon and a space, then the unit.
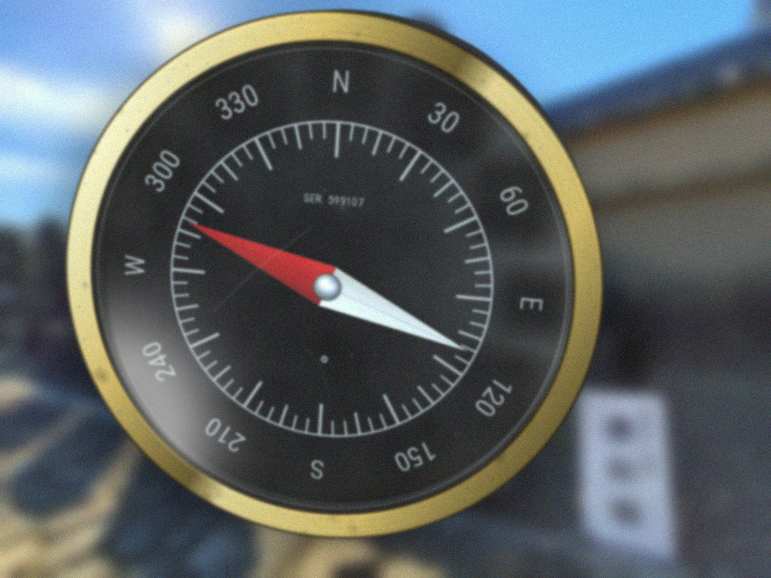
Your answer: 290; °
